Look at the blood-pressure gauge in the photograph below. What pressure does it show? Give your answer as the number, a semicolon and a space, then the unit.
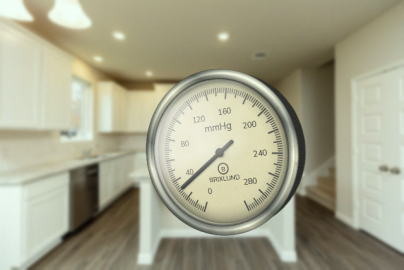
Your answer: 30; mmHg
